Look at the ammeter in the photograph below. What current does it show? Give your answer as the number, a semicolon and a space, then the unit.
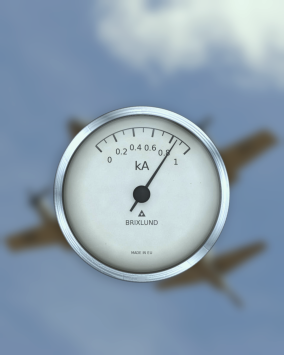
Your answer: 0.85; kA
